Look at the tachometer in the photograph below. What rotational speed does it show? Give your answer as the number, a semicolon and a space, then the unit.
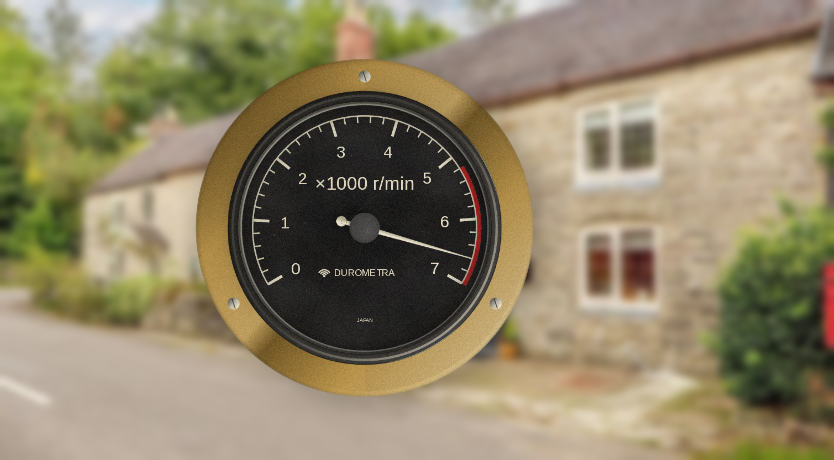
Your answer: 6600; rpm
